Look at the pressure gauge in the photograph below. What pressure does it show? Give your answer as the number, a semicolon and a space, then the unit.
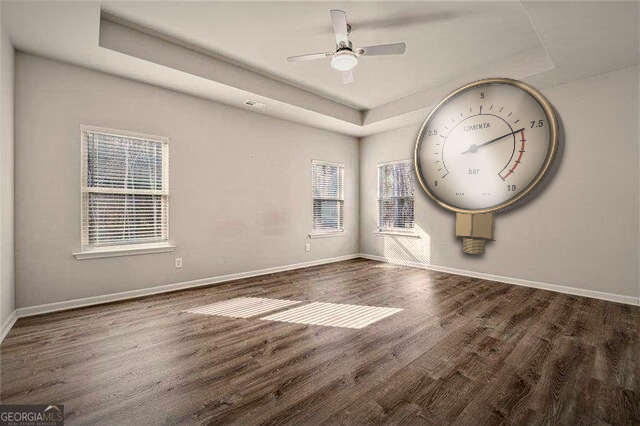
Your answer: 7.5; bar
